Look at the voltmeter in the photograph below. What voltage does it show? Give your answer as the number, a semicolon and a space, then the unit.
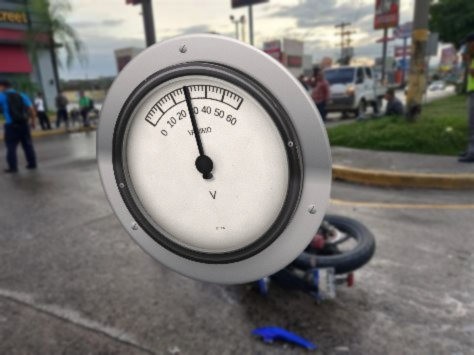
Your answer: 30; V
